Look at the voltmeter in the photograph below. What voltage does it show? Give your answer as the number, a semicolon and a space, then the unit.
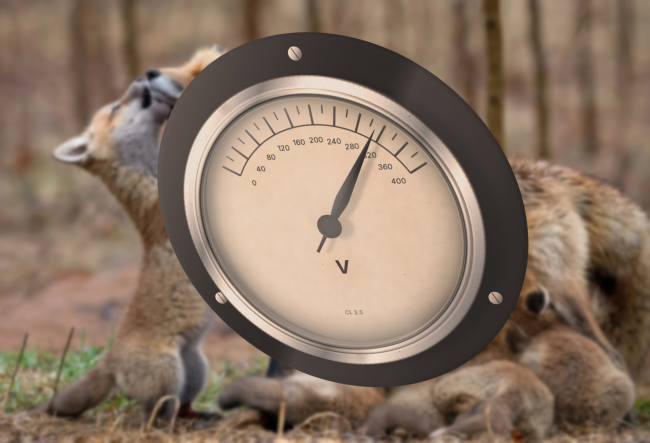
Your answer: 310; V
